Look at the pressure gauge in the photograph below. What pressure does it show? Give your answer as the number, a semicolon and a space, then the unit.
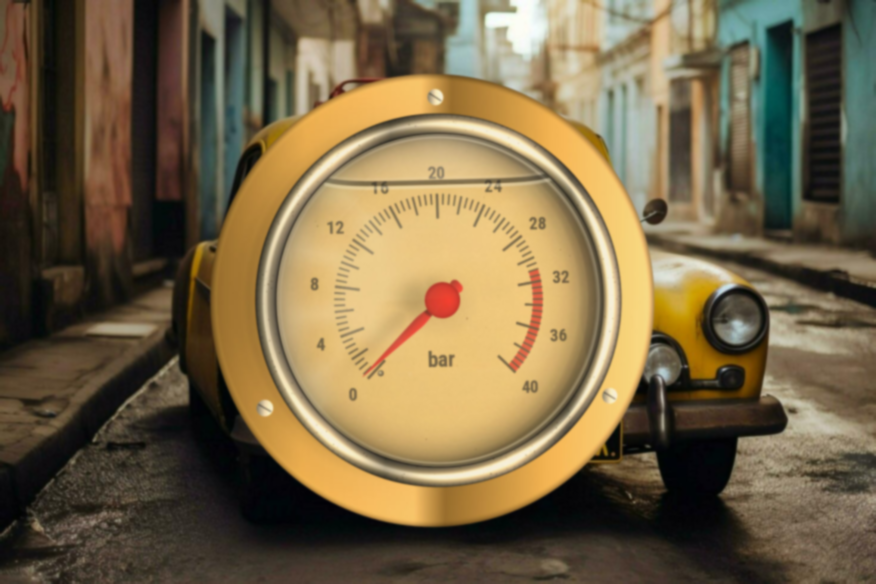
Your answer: 0.5; bar
